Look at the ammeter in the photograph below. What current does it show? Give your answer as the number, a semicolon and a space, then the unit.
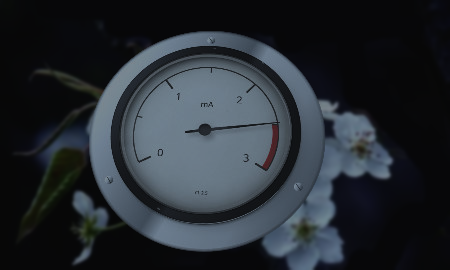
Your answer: 2.5; mA
